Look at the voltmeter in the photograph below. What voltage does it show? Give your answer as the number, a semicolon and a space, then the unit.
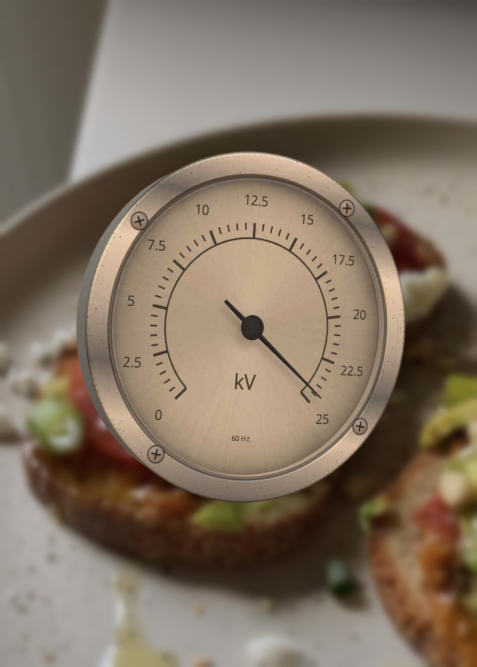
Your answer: 24.5; kV
